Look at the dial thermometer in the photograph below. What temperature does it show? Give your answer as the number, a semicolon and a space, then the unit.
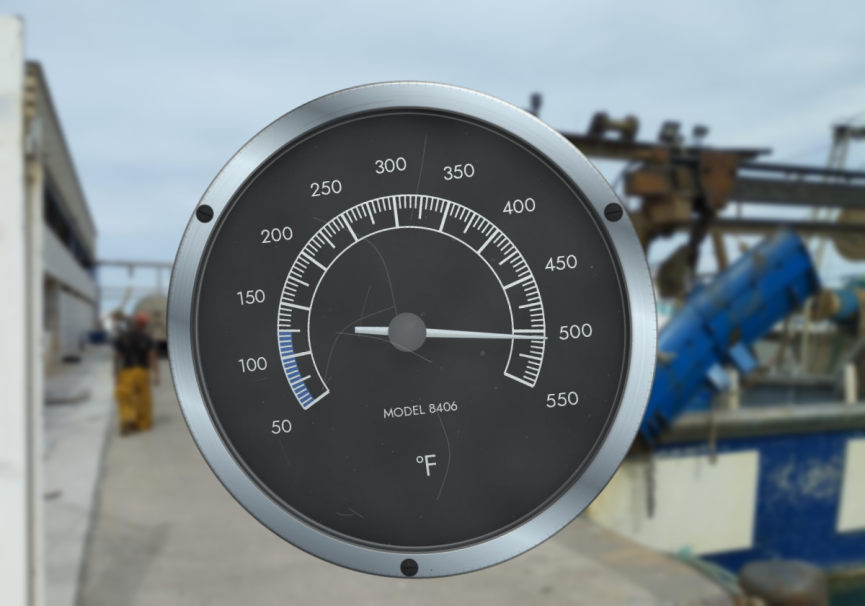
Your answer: 505; °F
